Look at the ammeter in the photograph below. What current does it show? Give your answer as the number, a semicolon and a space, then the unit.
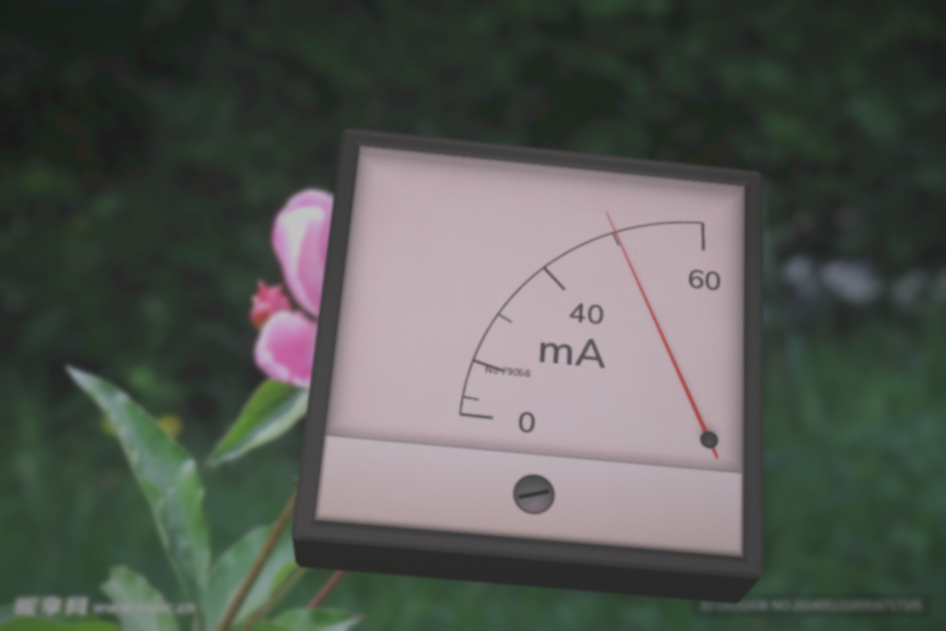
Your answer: 50; mA
